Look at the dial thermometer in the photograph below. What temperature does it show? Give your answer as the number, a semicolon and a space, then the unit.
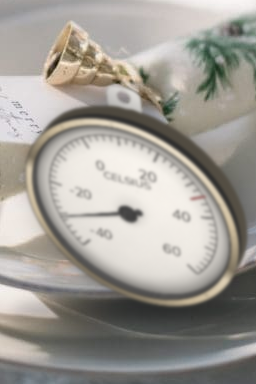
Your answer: -30; °C
